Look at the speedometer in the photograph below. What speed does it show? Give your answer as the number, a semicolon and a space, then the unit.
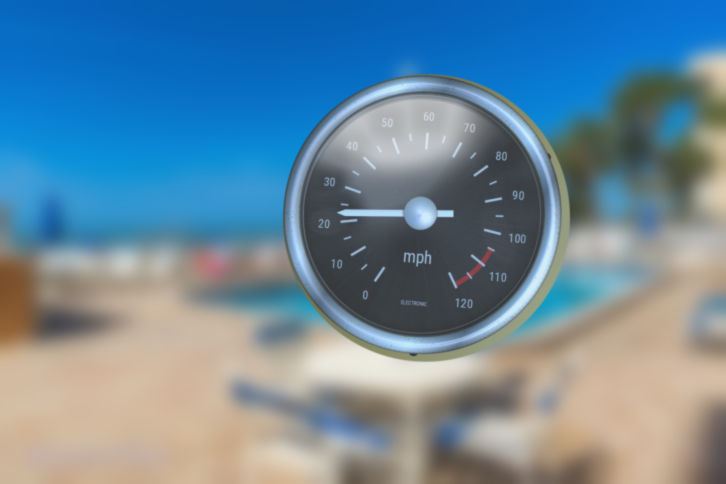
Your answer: 22.5; mph
